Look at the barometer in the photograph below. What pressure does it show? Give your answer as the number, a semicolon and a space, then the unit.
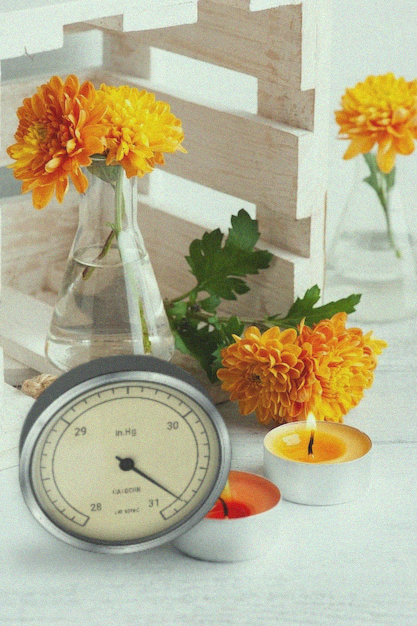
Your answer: 30.8; inHg
